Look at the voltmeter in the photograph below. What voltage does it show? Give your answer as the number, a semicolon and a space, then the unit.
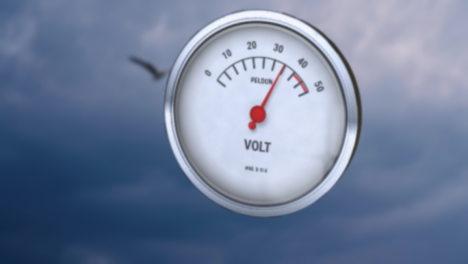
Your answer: 35; V
